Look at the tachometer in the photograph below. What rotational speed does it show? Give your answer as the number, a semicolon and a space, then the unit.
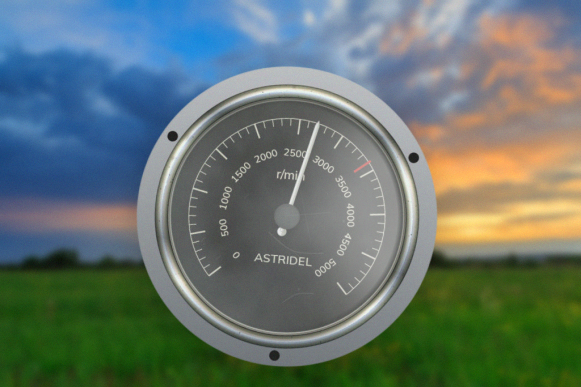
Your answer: 2700; rpm
